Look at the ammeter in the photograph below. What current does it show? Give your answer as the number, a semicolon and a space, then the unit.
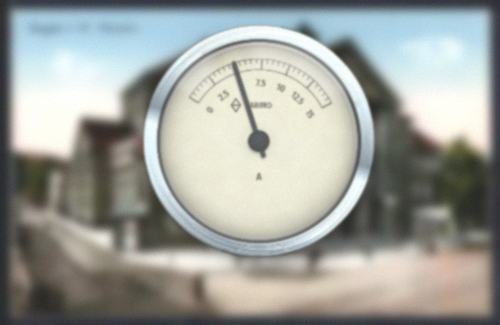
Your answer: 5; A
